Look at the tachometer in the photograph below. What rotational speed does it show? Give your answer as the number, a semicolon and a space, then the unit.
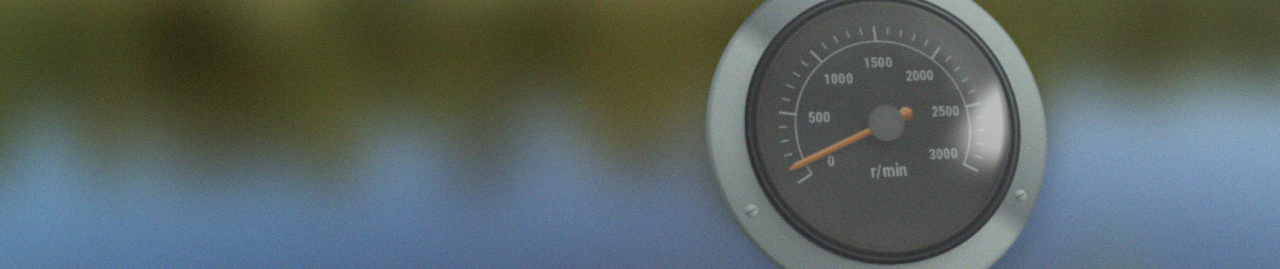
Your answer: 100; rpm
